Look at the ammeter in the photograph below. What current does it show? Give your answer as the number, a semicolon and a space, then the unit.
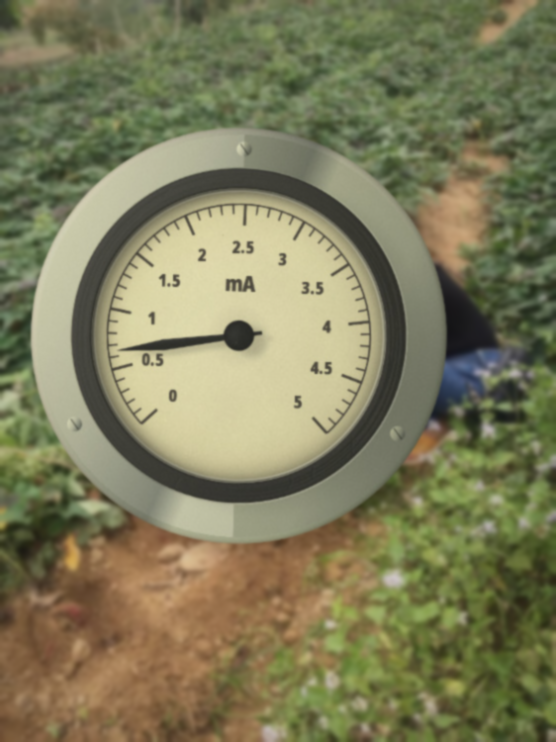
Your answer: 0.65; mA
